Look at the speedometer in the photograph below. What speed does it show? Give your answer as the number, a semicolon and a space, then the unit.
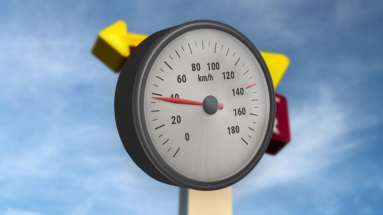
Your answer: 37.5; km/h
